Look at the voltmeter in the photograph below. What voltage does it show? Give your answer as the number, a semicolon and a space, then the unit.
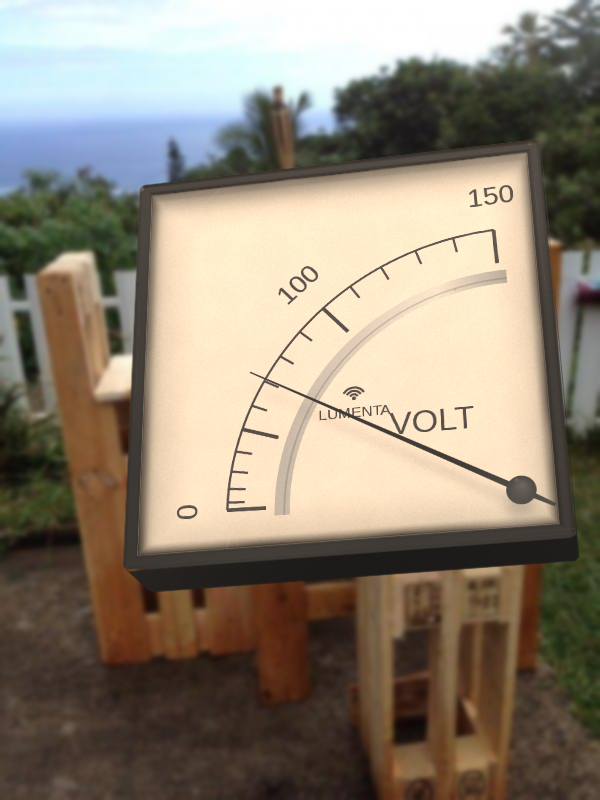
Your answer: 70; V
